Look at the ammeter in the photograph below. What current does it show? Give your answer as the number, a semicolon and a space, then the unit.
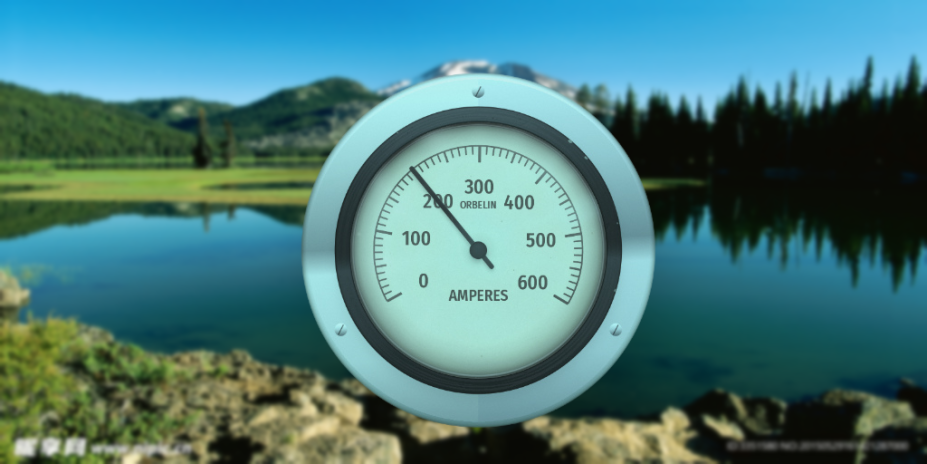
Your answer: 200; A
